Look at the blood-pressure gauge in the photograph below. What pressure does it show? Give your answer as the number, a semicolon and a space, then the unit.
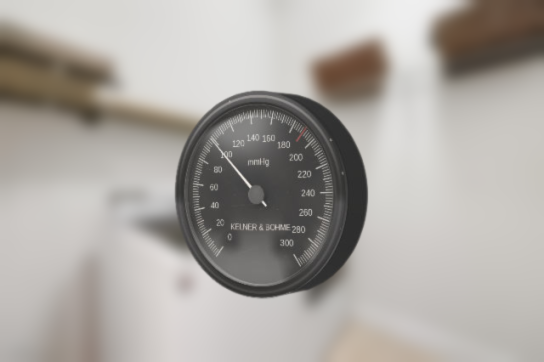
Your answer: 100; mmHg
